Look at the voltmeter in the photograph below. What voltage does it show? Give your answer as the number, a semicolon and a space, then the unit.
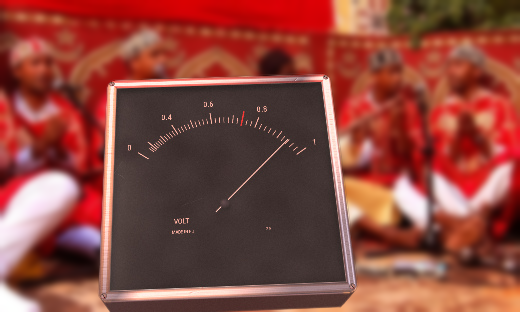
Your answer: 0.94; V
